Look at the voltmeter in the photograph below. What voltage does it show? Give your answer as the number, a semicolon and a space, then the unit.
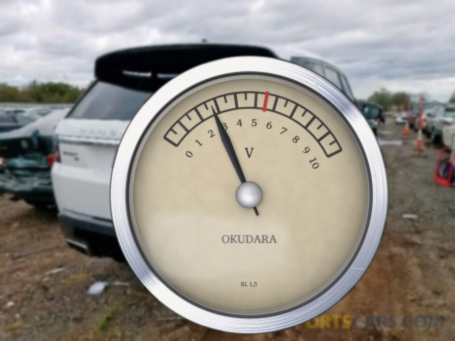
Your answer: 2.75; V
